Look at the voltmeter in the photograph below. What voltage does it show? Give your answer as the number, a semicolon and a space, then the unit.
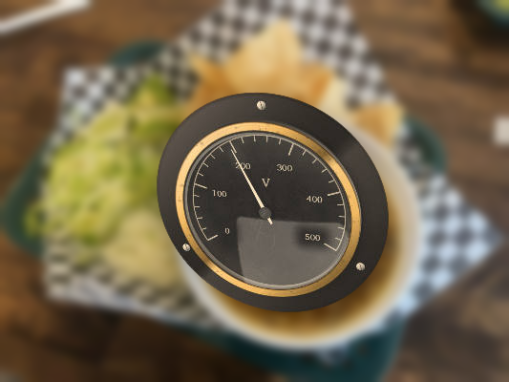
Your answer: 200; V
